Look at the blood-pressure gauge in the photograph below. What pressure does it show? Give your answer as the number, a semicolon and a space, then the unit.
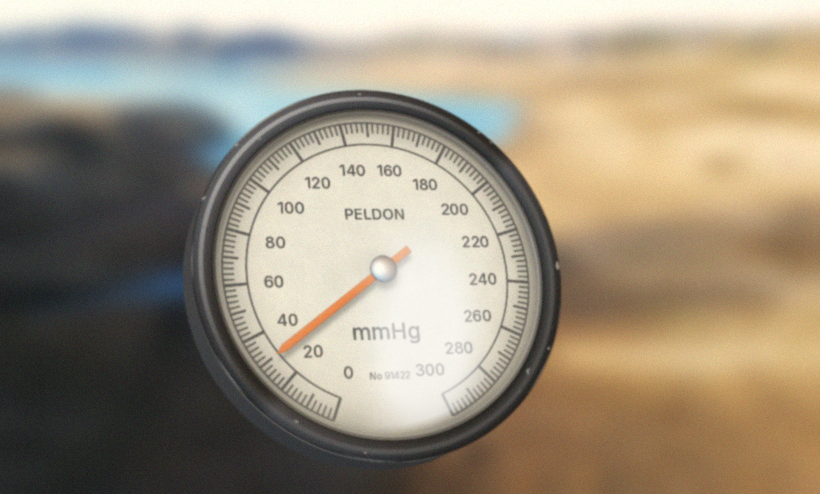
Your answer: 30; mmHg
